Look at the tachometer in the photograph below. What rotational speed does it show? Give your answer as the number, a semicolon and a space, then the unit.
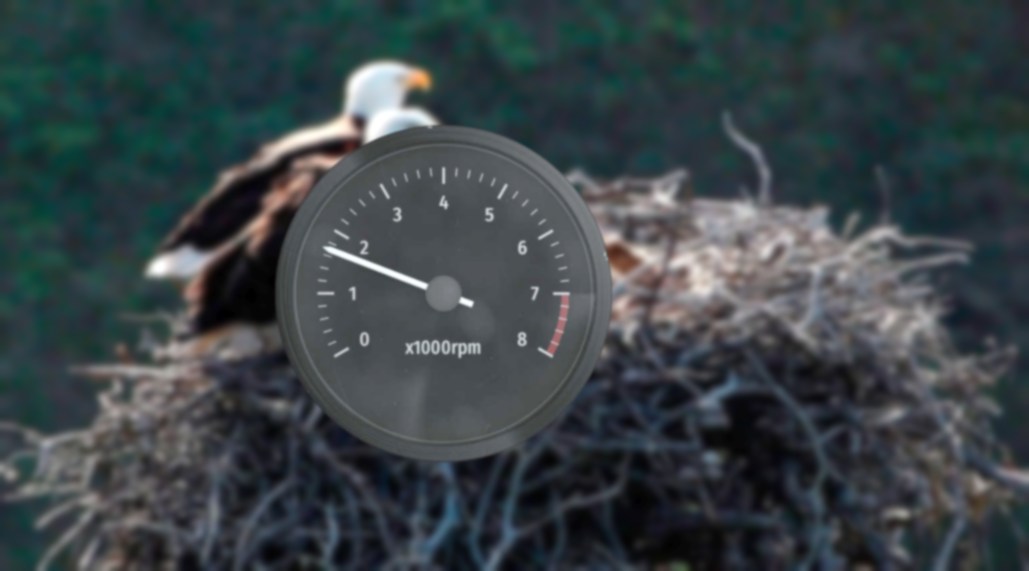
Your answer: 1700; rpm
